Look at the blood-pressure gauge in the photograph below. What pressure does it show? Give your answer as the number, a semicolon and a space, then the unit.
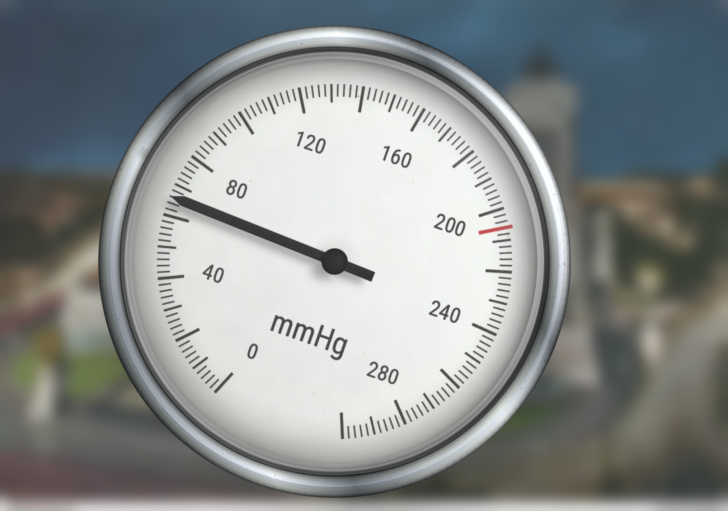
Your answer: 66; mmHg
